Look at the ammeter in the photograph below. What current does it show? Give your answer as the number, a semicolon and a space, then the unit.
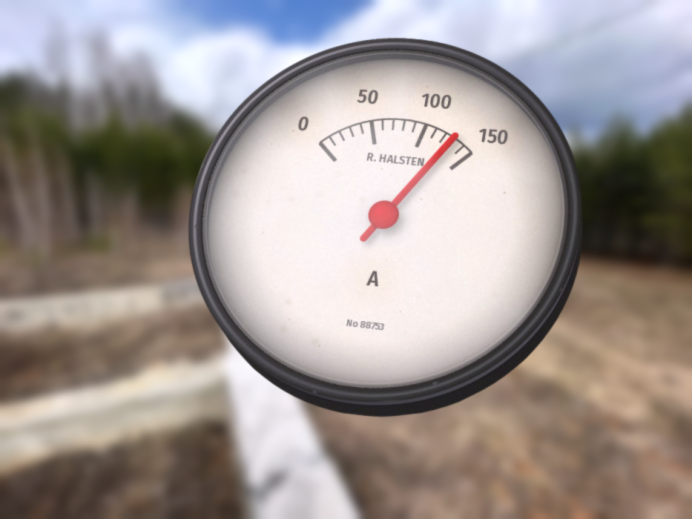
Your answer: 130; A
